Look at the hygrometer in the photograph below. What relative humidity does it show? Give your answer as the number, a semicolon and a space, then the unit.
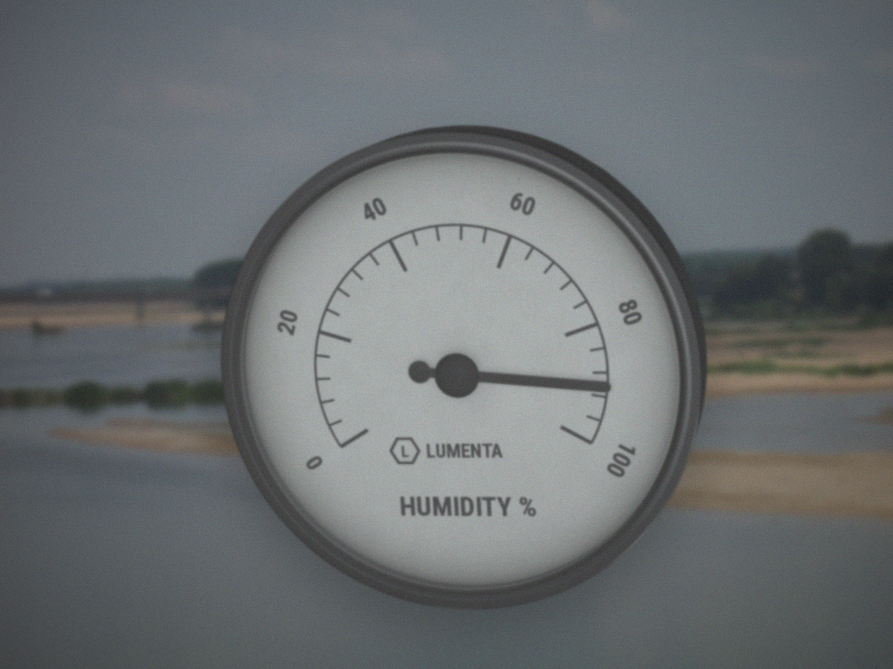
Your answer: 90; %
